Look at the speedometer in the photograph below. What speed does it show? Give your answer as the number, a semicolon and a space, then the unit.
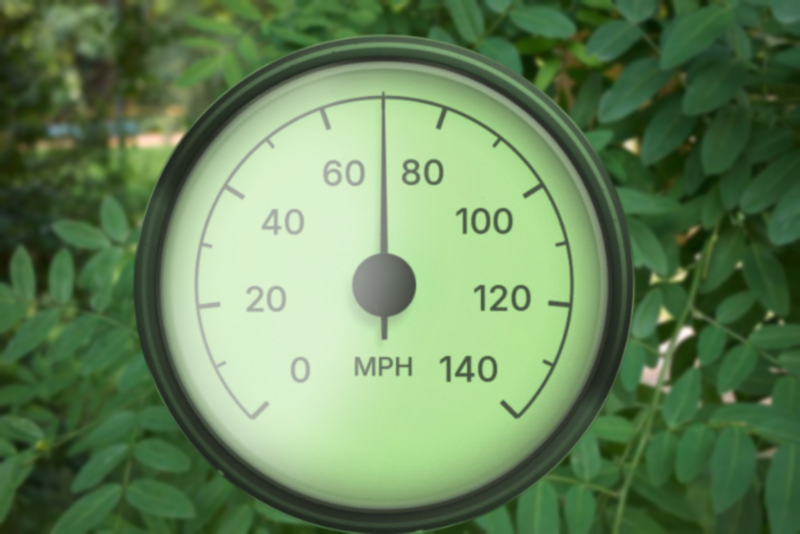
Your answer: 70; mph
